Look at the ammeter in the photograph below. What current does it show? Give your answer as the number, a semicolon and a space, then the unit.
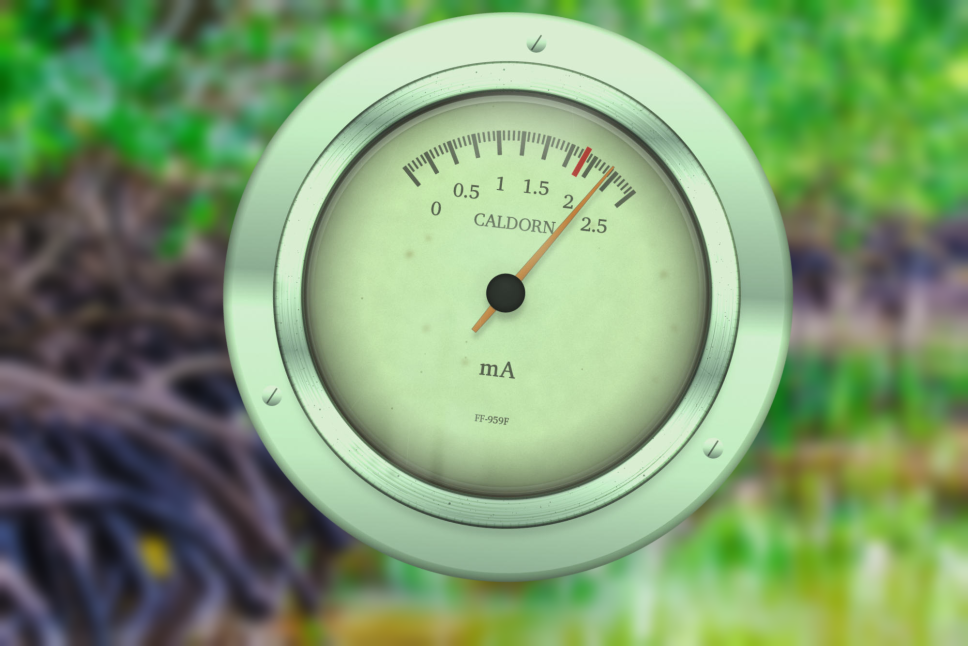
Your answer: 2.2; mA
